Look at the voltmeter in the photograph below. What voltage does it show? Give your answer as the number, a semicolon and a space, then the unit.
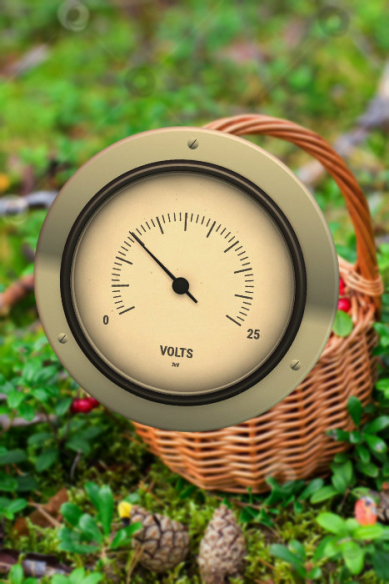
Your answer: 7.5; V
